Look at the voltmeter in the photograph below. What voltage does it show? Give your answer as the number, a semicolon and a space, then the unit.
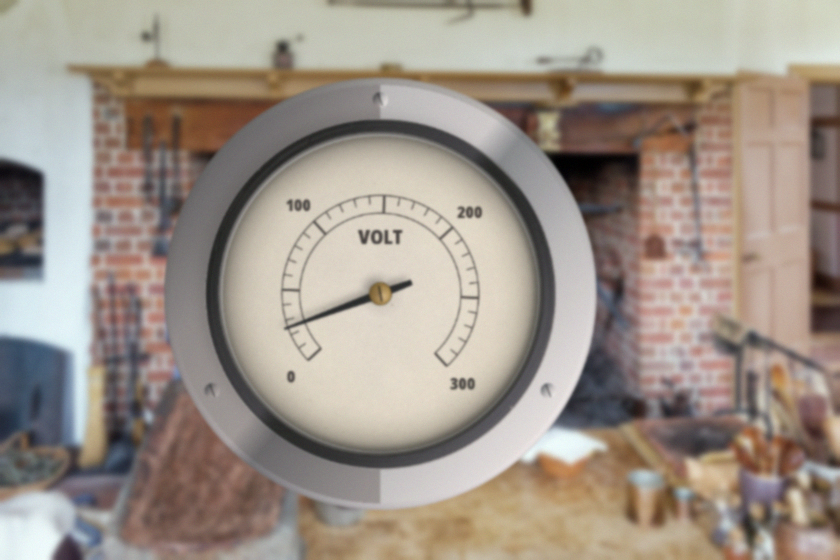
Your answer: 25; V
